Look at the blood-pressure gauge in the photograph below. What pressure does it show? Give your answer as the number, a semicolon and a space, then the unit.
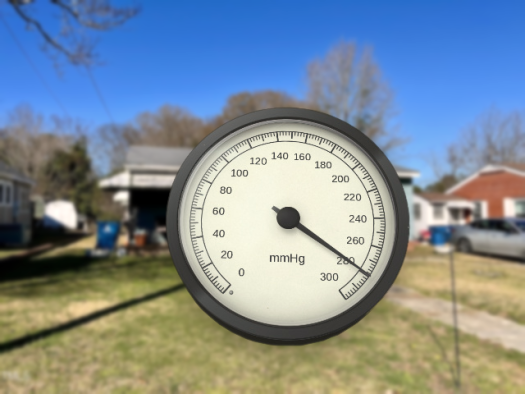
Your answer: 280; mmHg
